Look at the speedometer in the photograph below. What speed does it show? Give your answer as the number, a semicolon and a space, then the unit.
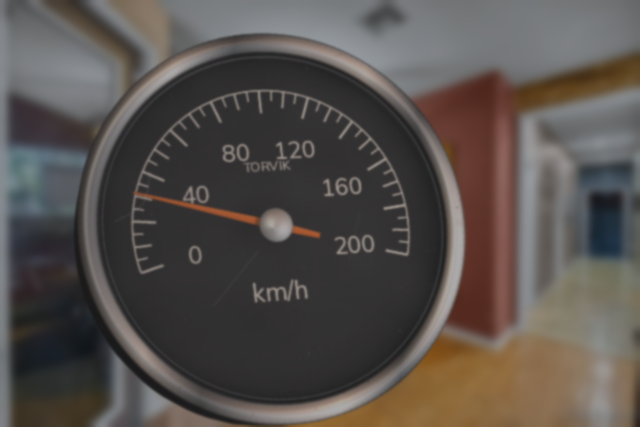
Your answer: 30; km/h
